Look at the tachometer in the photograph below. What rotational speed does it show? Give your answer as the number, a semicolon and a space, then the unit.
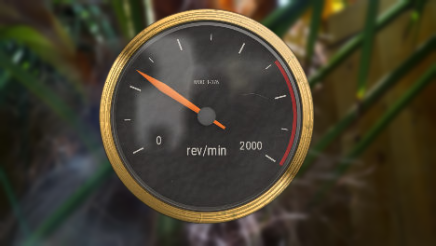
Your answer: 500; rpm
